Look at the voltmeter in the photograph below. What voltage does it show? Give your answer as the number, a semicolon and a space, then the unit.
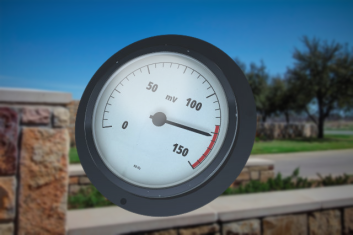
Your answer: 127.5; mV
